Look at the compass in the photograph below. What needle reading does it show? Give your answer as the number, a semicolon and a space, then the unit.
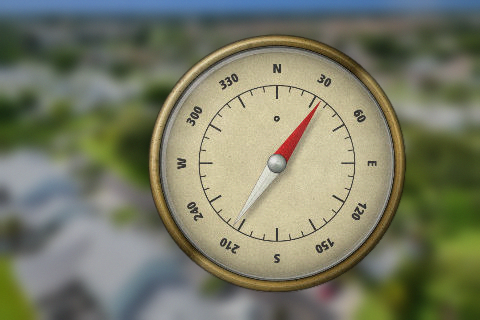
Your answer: 35; °
